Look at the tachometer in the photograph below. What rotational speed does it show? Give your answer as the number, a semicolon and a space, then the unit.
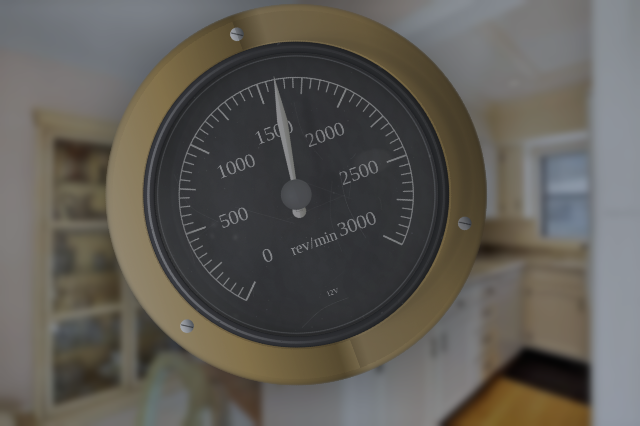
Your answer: 1600; rpm
